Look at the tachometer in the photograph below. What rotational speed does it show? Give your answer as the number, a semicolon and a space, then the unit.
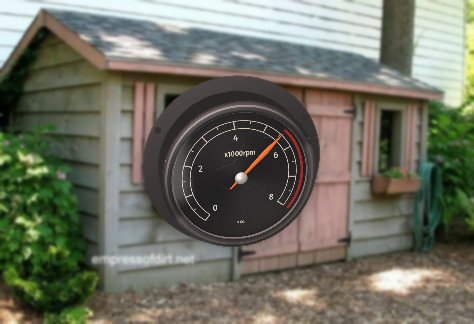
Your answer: 5500; rpm
